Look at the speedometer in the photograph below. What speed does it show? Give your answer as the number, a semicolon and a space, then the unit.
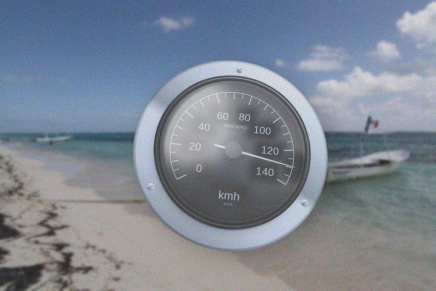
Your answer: 130; km/h
